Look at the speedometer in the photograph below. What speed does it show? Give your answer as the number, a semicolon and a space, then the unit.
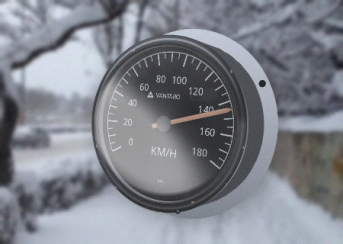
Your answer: 145; km/h
